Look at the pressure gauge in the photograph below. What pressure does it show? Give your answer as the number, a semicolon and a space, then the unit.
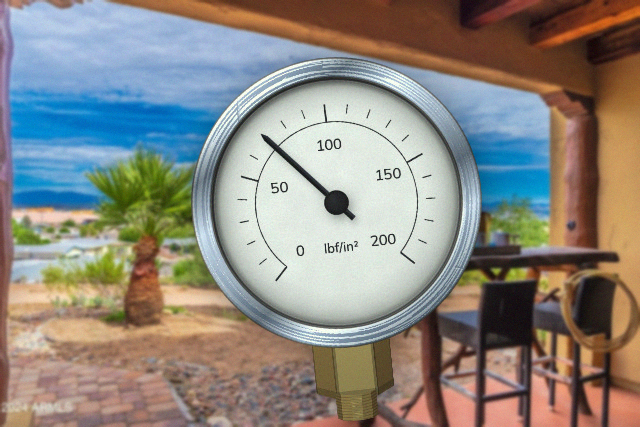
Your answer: 70; psi
